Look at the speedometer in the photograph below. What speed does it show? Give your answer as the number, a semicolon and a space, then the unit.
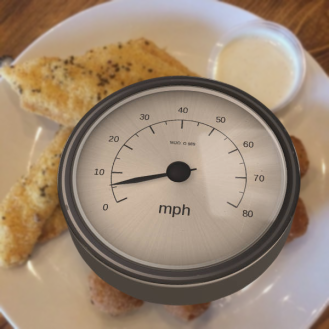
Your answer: 5; mph
